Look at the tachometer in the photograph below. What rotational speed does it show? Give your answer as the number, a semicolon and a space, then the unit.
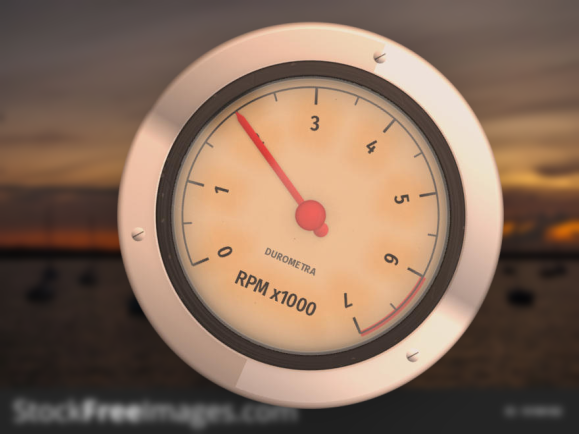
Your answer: 2000; rpm
